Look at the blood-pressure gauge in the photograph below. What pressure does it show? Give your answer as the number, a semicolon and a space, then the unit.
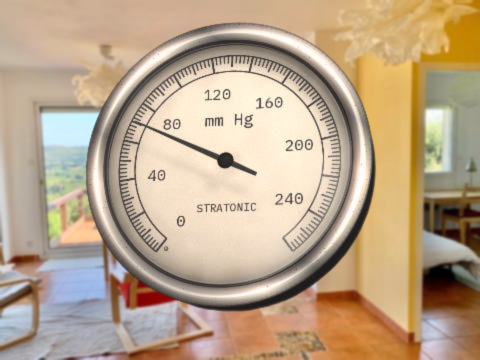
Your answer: 70; mmHg
